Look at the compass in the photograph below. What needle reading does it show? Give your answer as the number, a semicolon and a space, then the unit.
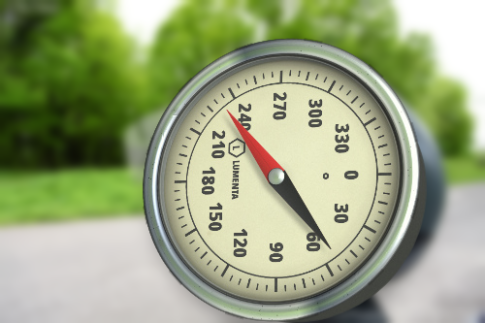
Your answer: 232.5; °
